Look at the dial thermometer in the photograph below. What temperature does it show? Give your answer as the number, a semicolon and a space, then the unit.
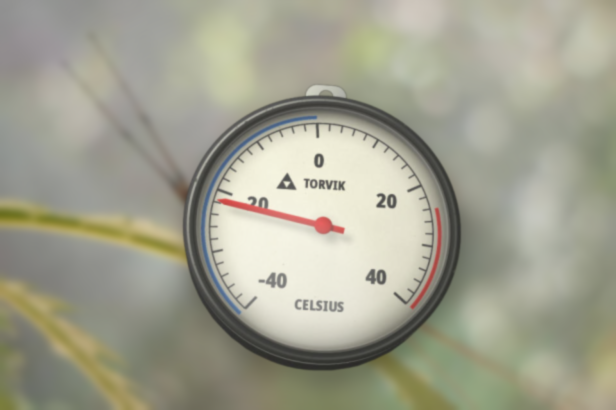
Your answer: -22; °C
